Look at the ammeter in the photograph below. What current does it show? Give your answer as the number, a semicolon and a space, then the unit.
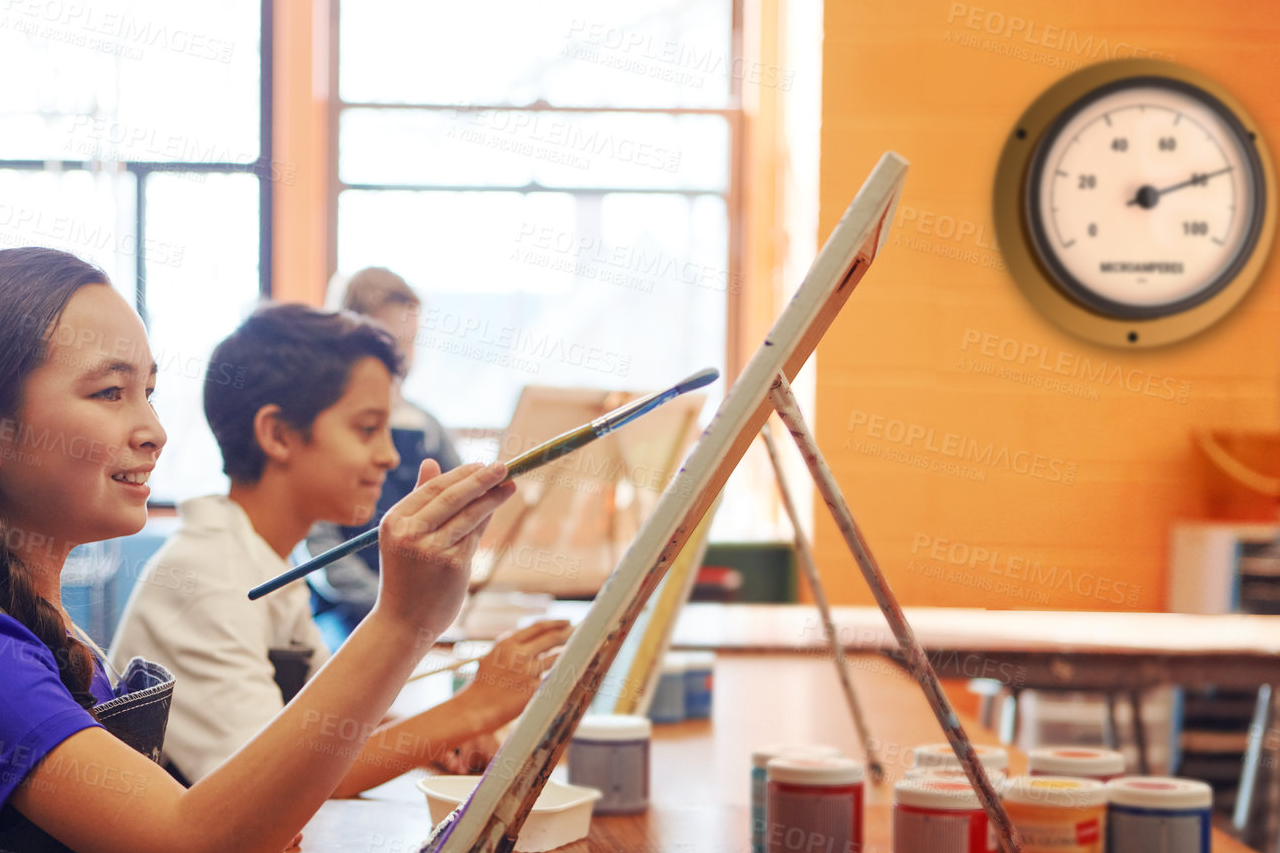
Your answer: 80; µA
